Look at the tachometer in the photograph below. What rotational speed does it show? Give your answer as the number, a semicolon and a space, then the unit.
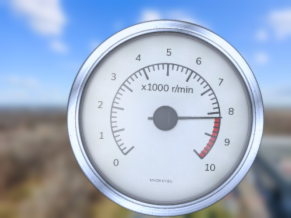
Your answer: 8200; rpm
